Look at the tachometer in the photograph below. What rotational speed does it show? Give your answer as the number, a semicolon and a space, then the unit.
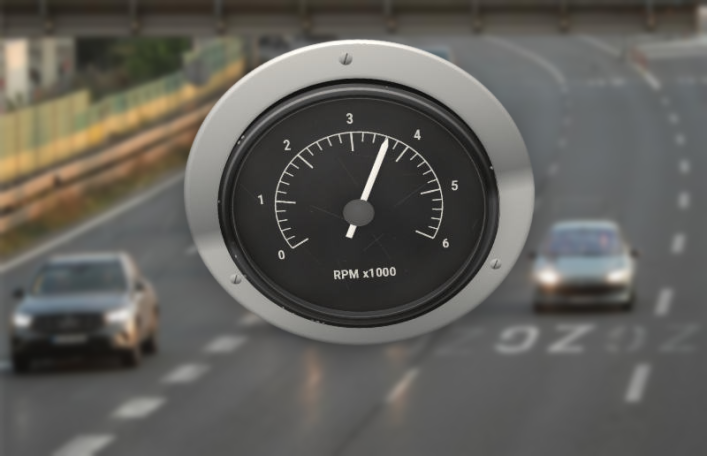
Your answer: 3600; rpm
